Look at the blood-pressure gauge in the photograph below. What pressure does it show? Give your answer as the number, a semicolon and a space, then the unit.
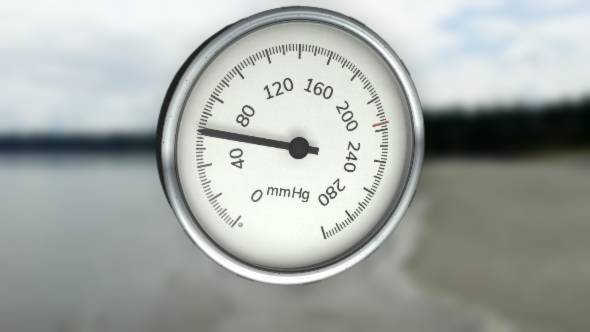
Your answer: 60; mmHg
